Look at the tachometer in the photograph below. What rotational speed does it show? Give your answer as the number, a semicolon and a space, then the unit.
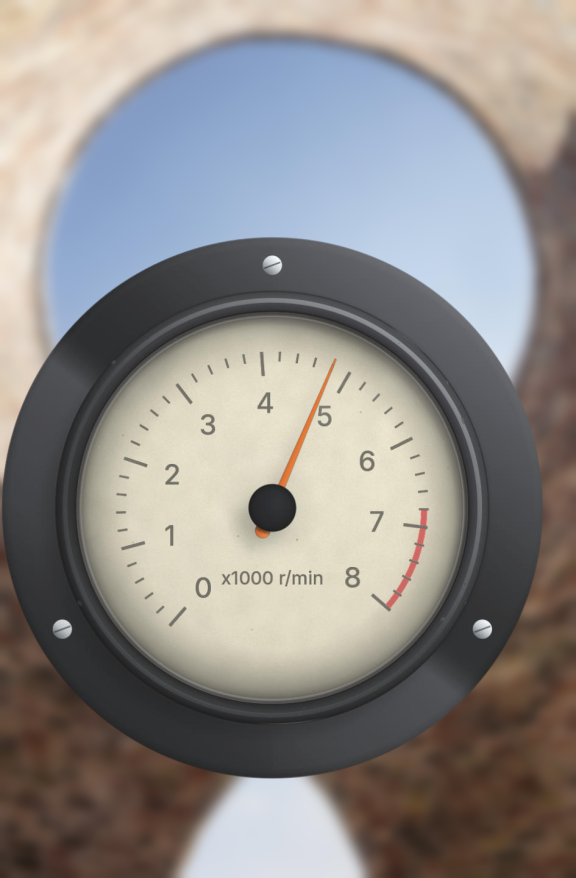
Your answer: 4800; rpm
